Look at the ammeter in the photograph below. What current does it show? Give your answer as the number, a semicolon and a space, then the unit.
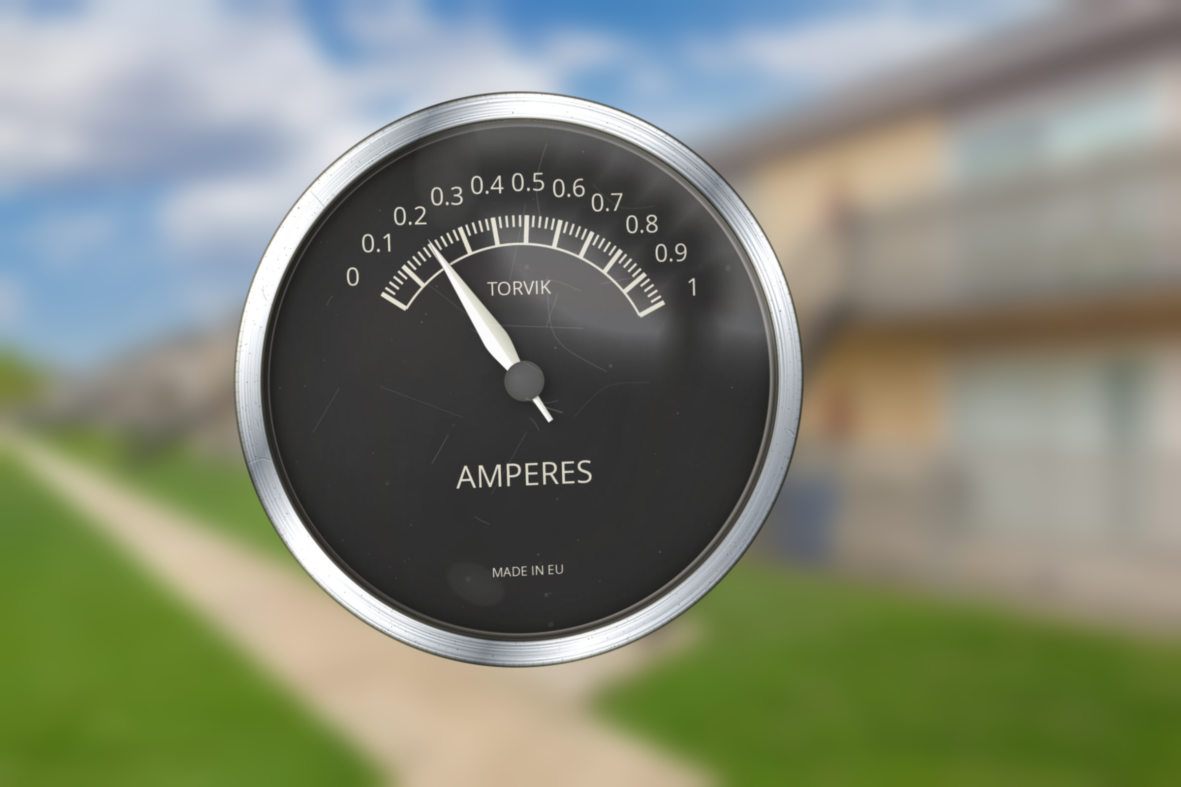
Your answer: 0.2; A
